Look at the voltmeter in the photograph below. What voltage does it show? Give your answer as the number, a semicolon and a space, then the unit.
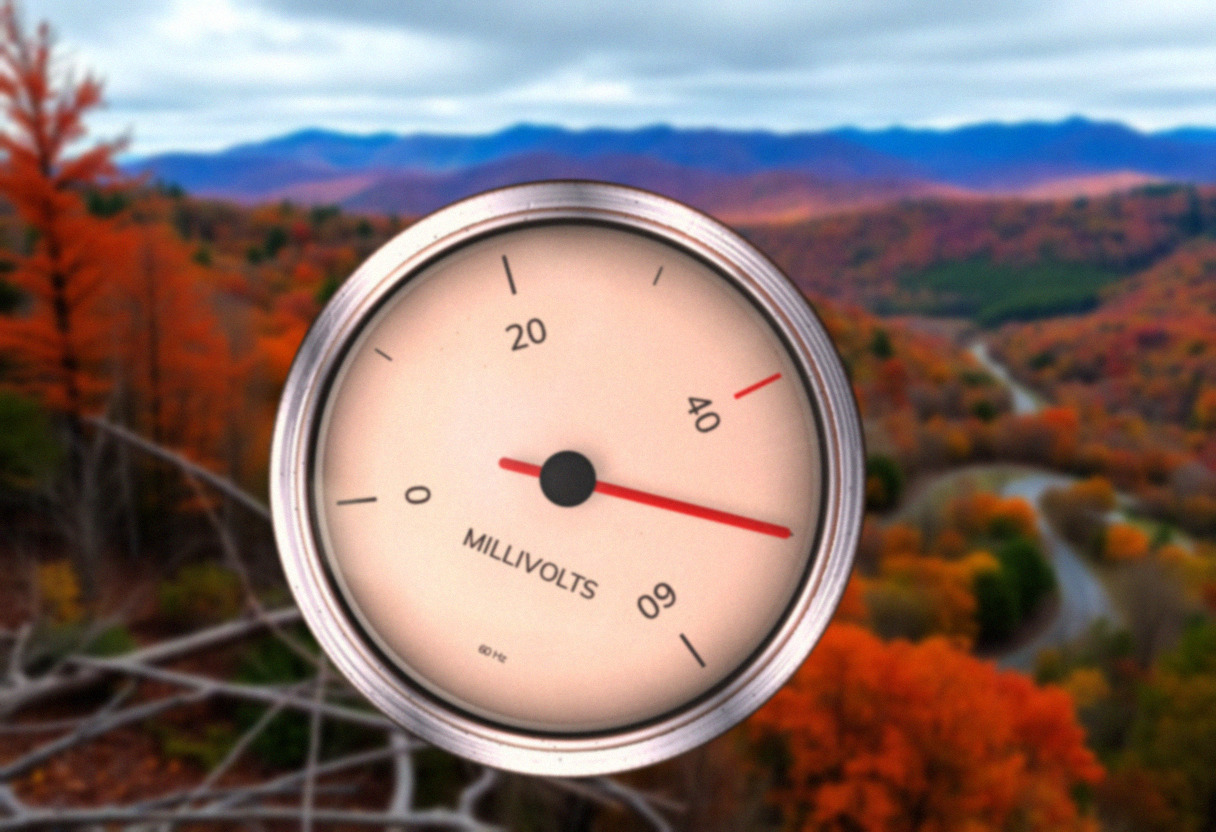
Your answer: 50; mV
